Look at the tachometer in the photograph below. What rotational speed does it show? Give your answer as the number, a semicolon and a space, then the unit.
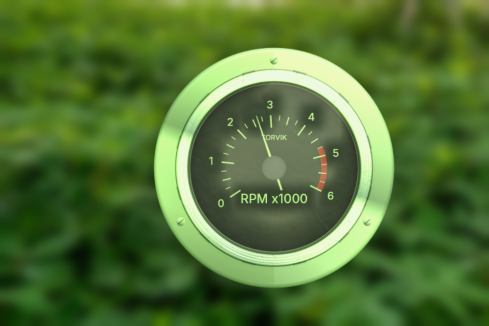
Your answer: 2625; rpm
